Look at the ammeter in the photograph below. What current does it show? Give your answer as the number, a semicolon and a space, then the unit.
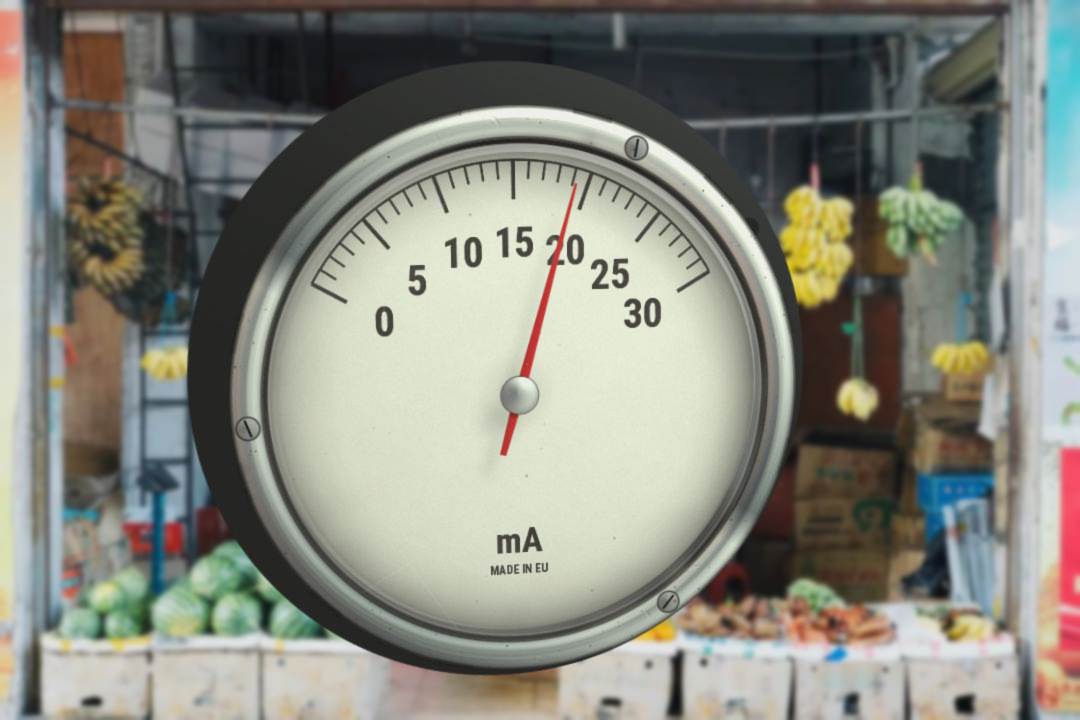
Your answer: 19; mA
